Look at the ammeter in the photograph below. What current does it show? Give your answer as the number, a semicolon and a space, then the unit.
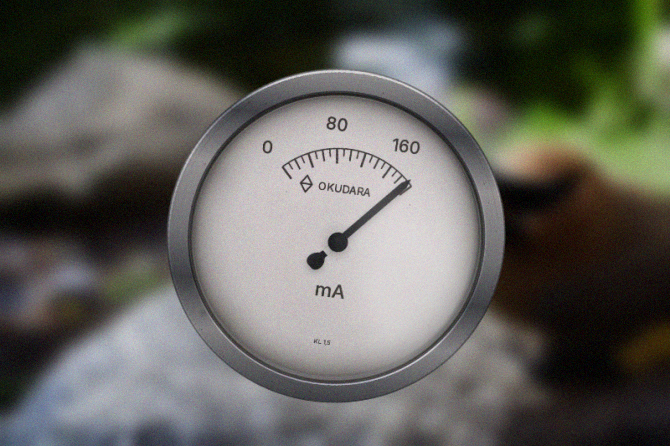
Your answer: 190; mA
